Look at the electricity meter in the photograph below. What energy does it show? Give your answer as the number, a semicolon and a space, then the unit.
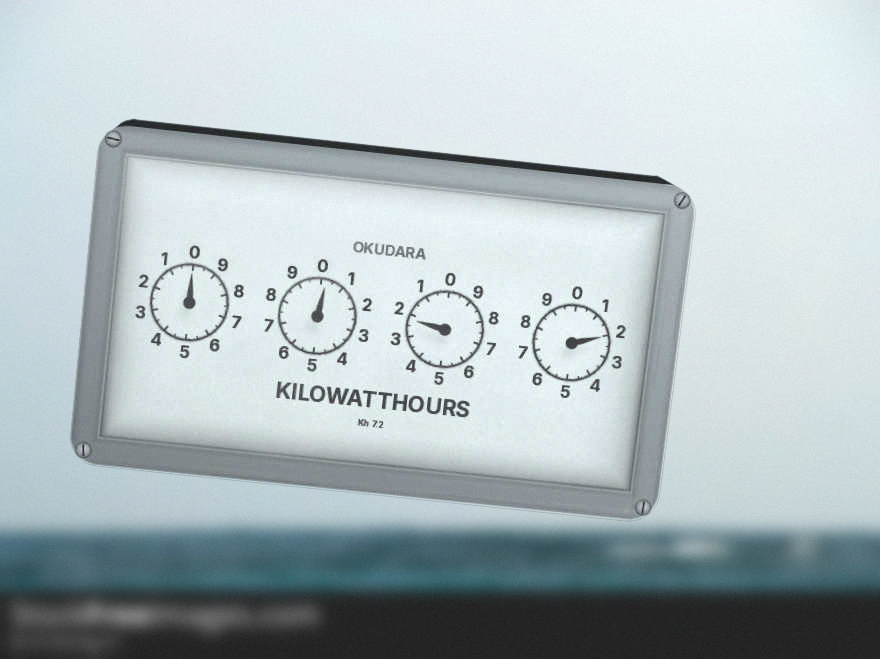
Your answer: 22; kWh
